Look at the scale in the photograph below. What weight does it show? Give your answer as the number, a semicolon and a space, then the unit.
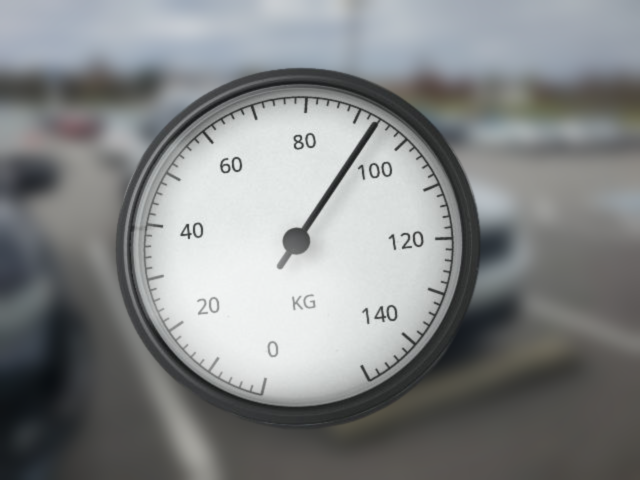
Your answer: 94; kg
